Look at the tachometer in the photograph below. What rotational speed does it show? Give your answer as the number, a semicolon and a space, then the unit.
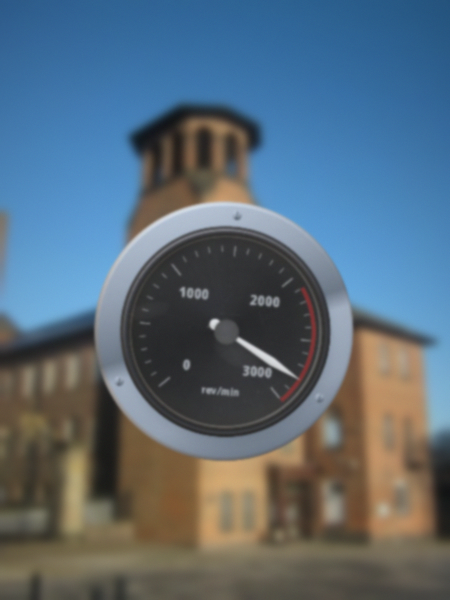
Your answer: 2800; rpm
